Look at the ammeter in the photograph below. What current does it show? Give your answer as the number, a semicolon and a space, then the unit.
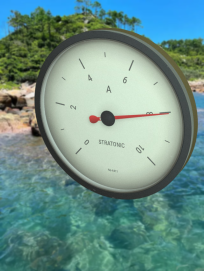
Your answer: 8; A
